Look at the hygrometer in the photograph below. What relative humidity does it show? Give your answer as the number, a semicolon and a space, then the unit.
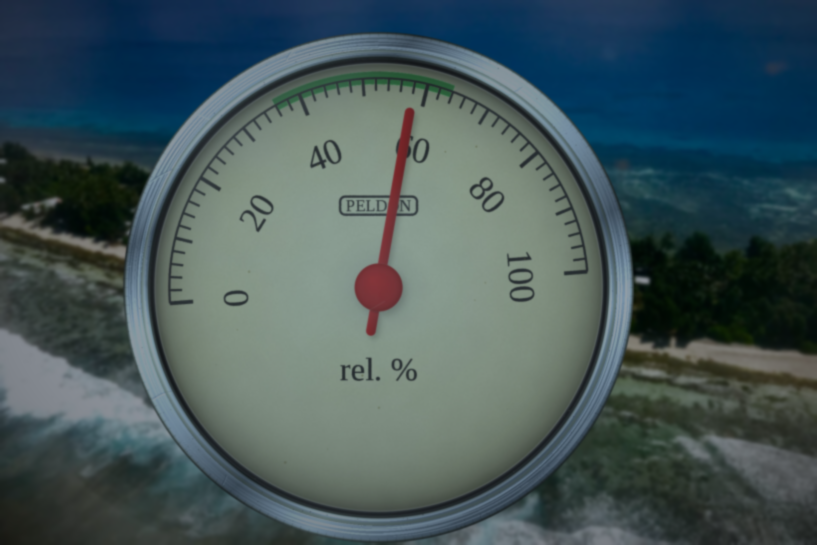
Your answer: 58; %
